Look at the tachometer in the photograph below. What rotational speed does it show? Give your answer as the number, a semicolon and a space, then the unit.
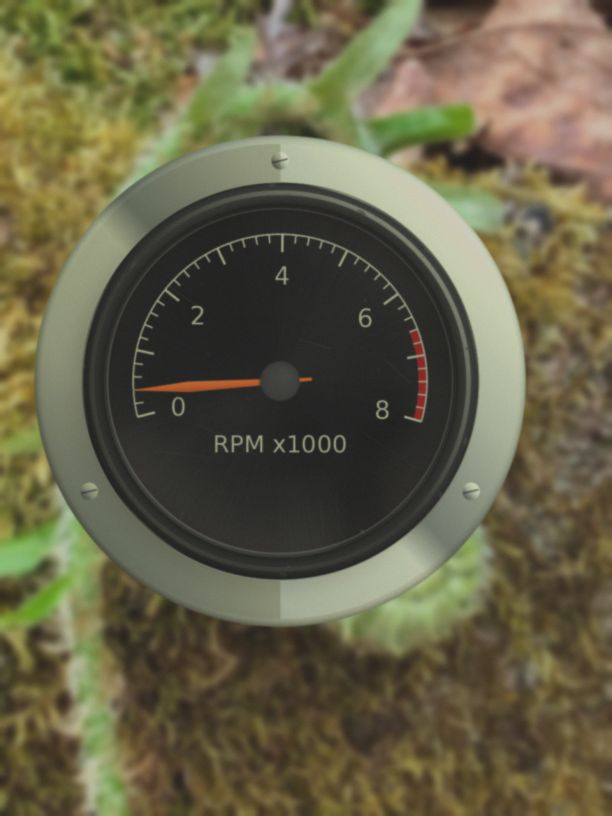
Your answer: 400; rpm
